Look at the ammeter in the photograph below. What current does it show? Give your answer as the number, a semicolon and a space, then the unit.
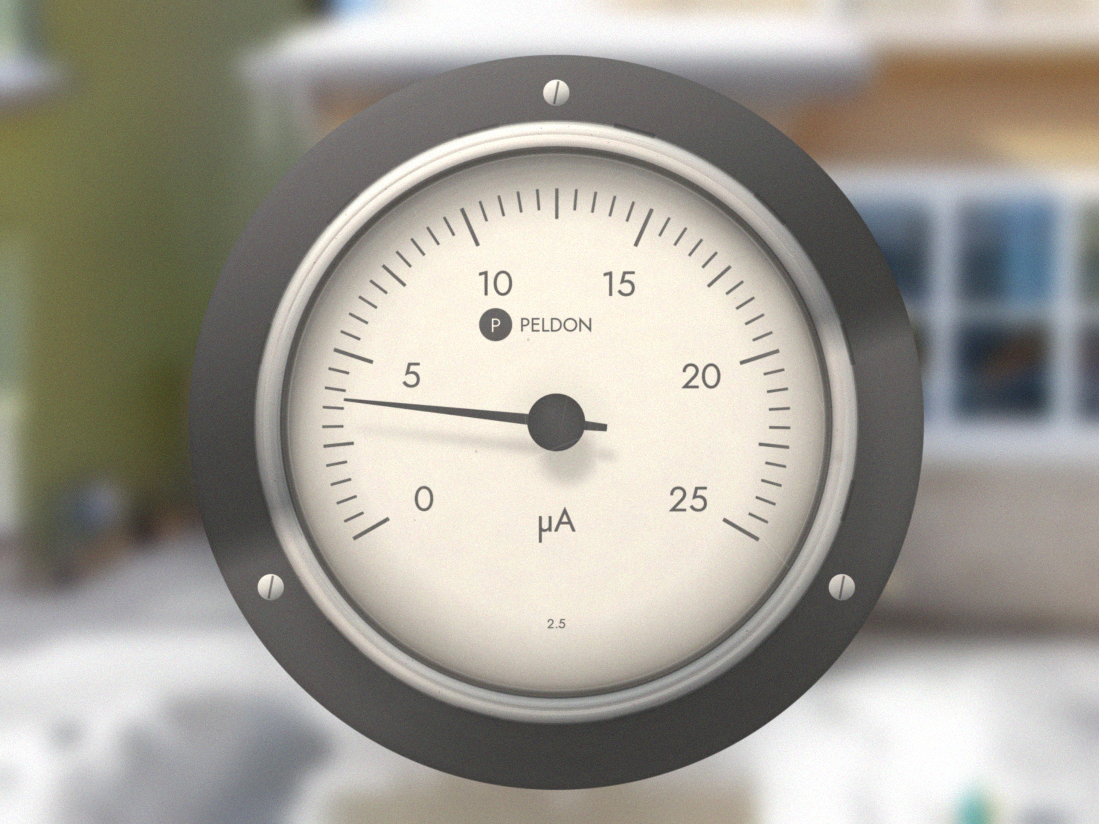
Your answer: 3.75; µA
